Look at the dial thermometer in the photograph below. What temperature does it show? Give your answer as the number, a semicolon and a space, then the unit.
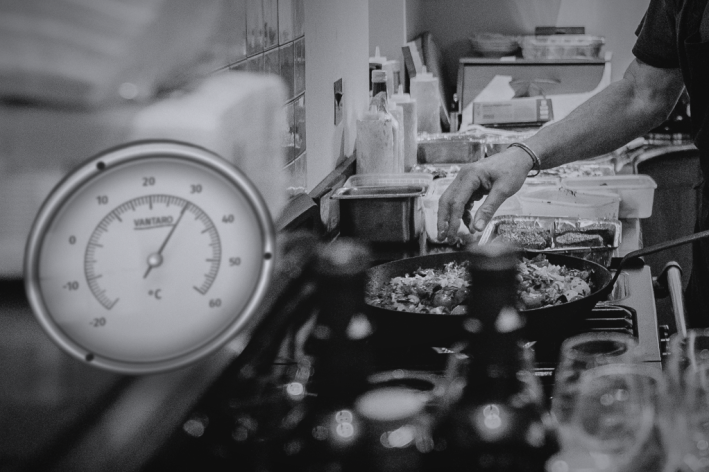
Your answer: 30; °C
